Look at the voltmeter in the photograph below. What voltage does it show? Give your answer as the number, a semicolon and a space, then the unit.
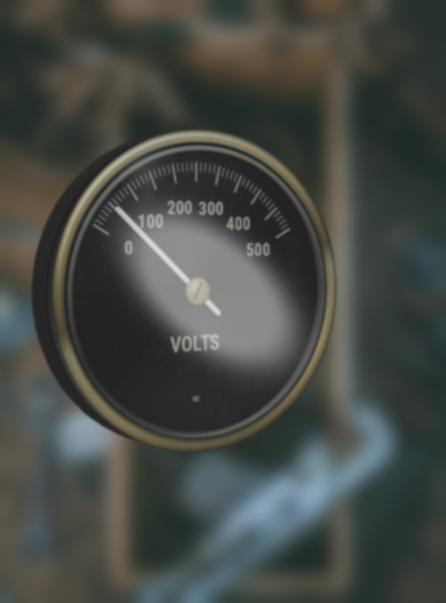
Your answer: 50; V
